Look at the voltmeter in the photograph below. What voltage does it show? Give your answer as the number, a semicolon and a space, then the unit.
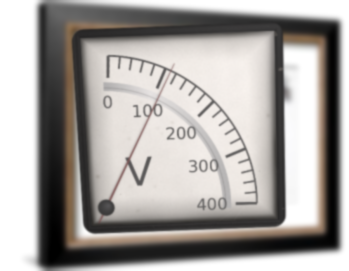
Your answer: 110; V
